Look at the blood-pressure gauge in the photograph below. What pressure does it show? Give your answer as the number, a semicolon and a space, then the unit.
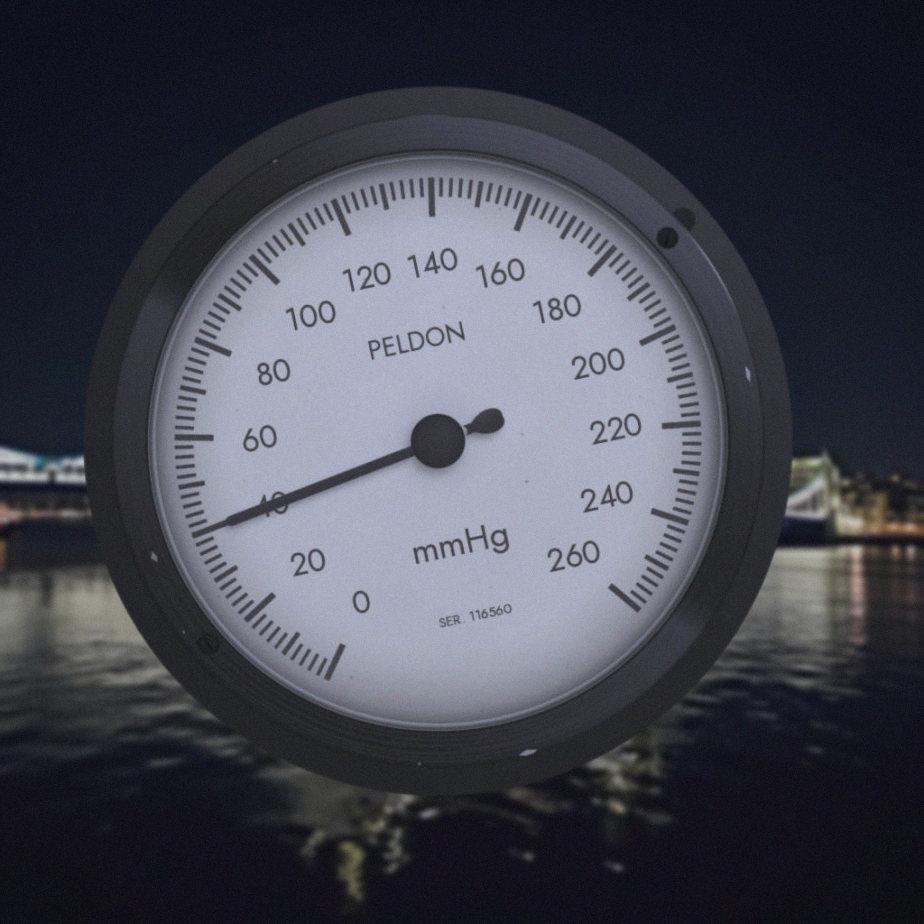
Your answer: 40; mmHg
